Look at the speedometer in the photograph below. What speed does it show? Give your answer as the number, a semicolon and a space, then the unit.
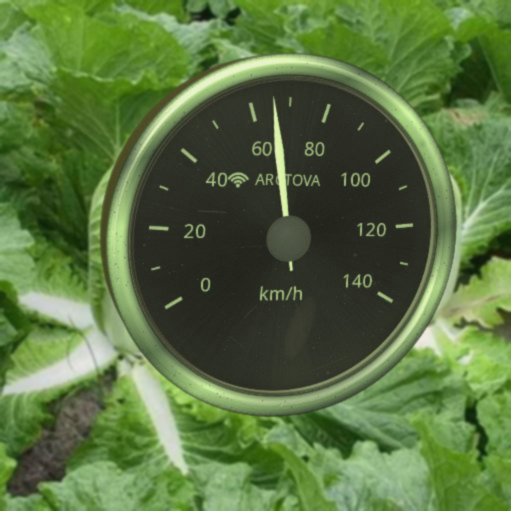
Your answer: 65; km/h
